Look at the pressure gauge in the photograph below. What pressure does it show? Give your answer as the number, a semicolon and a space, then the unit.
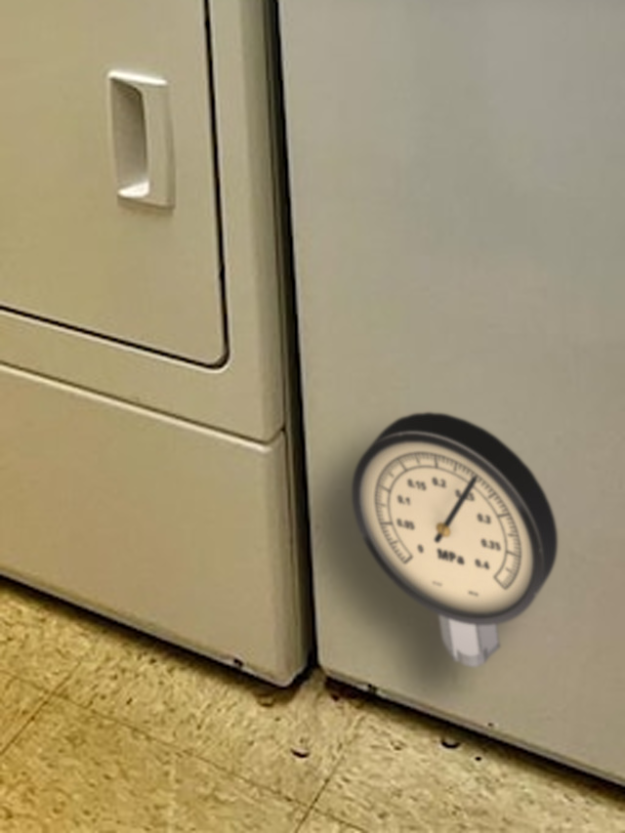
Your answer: 0.25; MPa
